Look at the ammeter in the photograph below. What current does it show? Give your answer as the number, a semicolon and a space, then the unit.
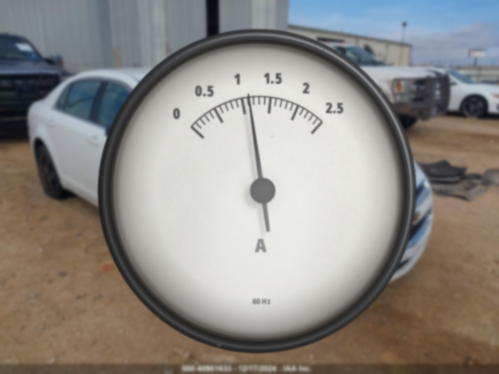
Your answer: 1.1; A
